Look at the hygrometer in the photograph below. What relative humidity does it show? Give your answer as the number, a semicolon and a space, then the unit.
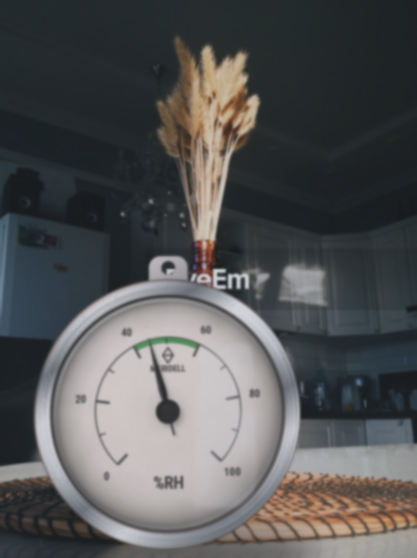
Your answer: 45; %
